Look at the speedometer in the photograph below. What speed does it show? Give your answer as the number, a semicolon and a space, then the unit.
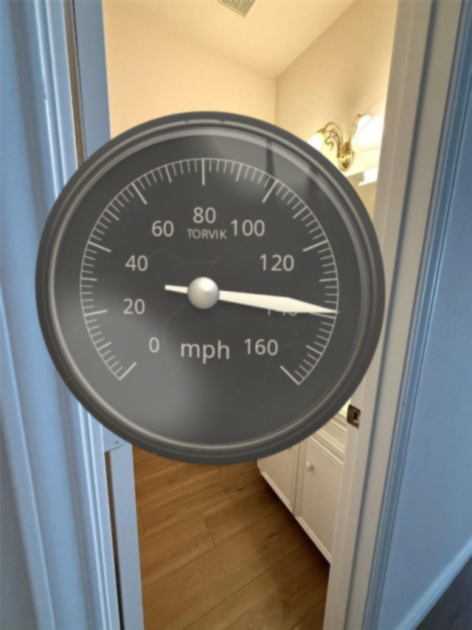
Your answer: 138; mph
